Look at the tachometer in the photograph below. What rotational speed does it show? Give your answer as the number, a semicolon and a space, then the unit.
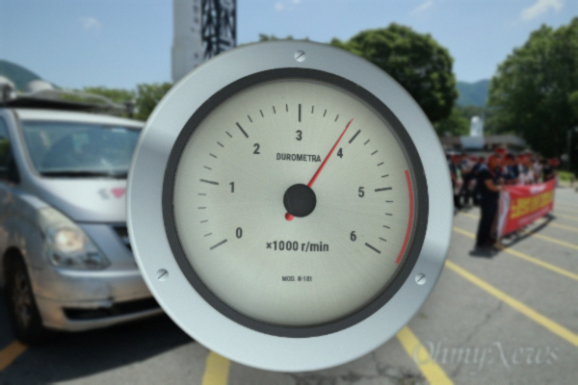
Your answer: 3800; rpm
